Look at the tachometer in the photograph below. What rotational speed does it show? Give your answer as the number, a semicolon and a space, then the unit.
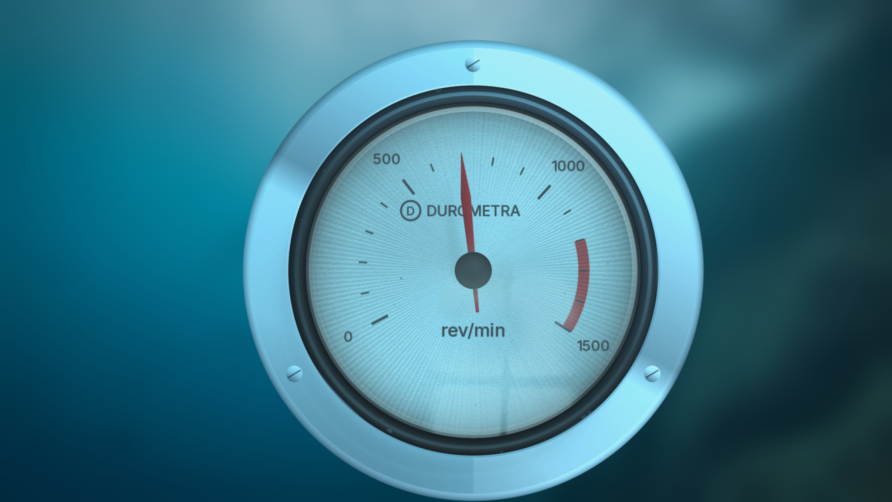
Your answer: 700; rpm
